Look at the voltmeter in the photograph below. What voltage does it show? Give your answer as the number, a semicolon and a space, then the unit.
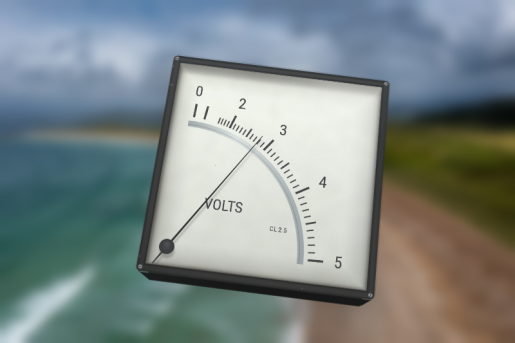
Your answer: 2.8; V
